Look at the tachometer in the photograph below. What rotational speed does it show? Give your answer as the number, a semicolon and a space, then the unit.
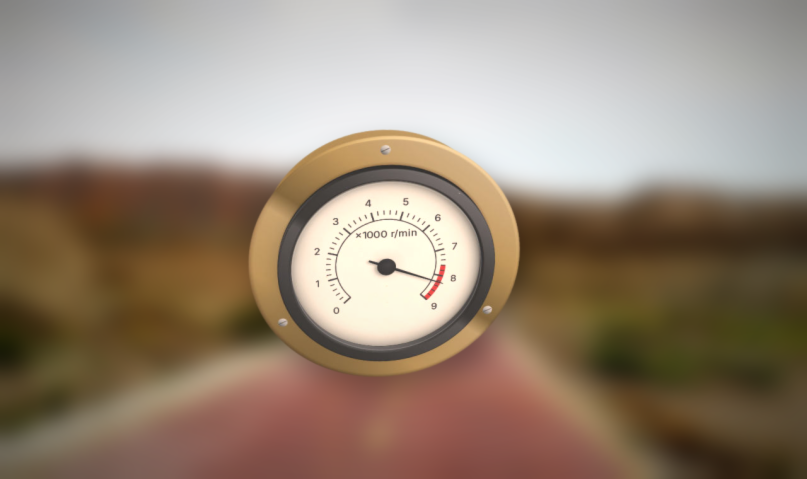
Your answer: 8200; rpm
